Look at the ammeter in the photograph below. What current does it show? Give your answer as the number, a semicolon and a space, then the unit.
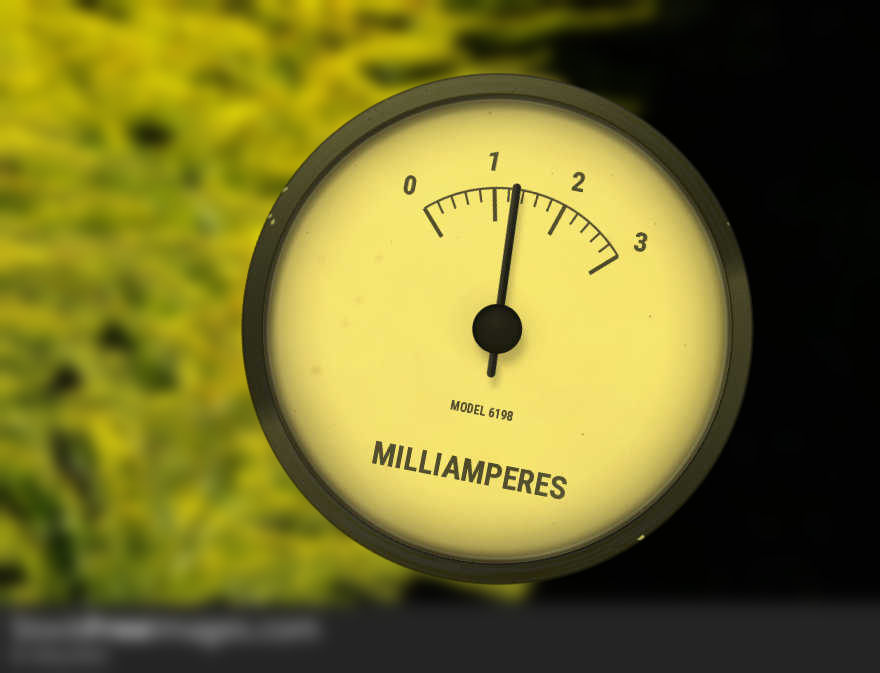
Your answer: 1.3; mA
